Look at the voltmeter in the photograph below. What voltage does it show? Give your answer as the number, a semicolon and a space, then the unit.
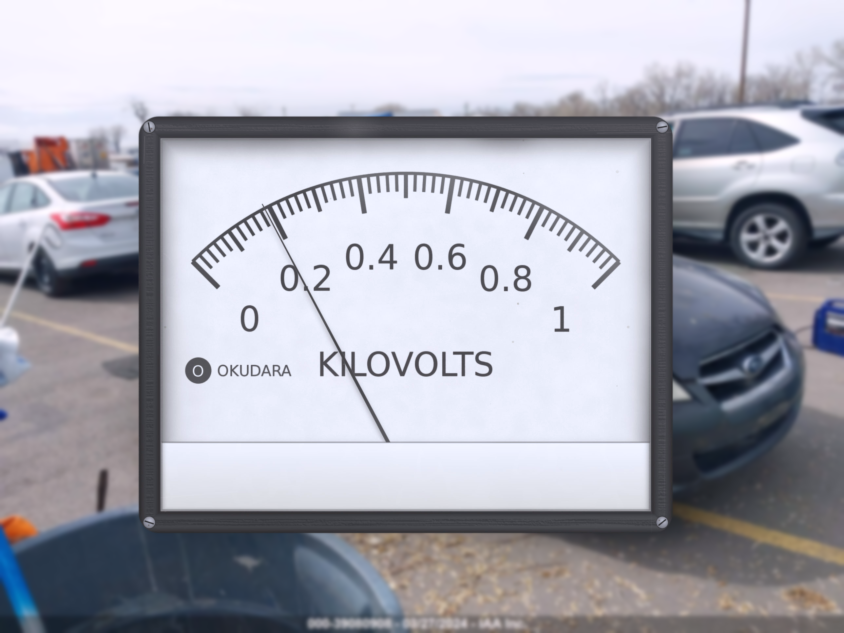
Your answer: 0.19; kV
